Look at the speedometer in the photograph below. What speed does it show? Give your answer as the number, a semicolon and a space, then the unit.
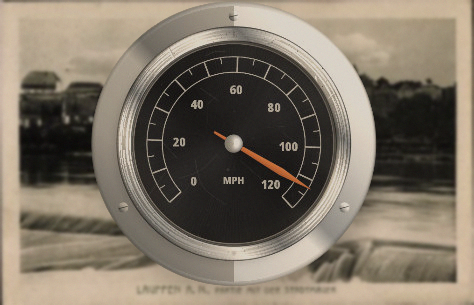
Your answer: 112.5; mph
